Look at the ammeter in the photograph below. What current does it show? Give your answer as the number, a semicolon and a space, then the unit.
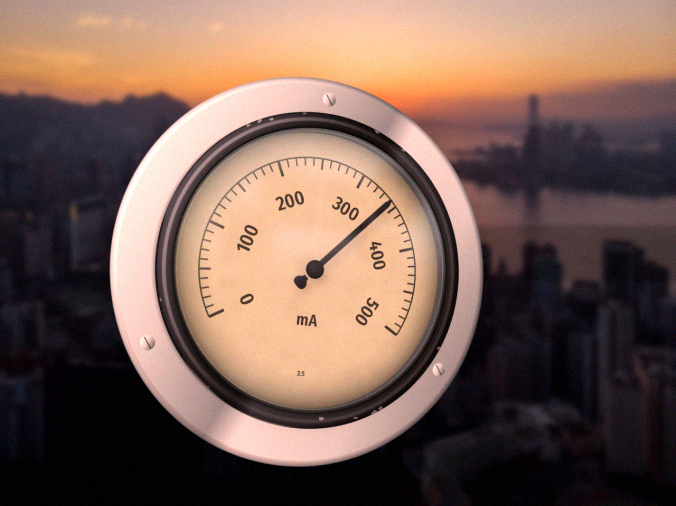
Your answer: 340; mA
